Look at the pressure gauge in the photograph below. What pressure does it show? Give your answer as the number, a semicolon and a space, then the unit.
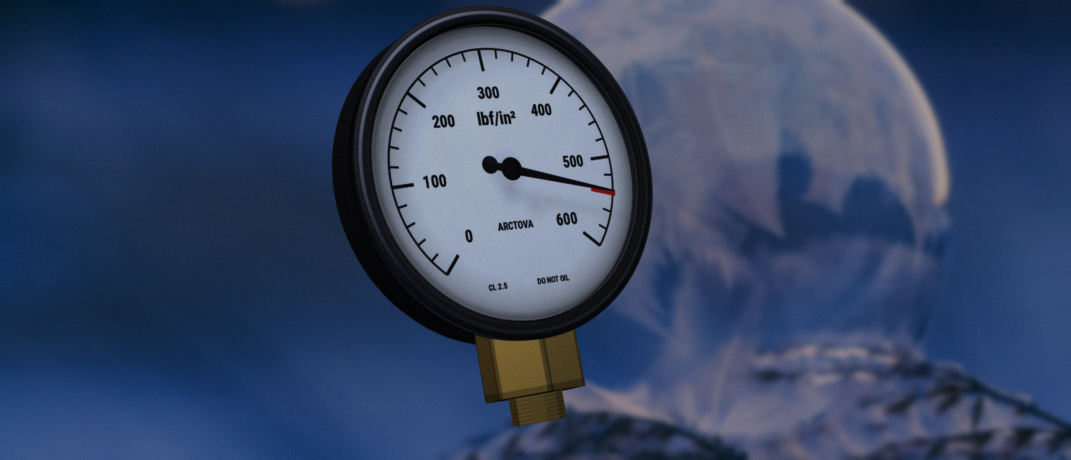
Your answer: 540; psi
